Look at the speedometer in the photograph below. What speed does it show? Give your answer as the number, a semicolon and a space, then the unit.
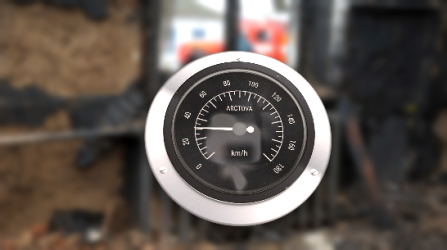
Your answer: 30; km/h
